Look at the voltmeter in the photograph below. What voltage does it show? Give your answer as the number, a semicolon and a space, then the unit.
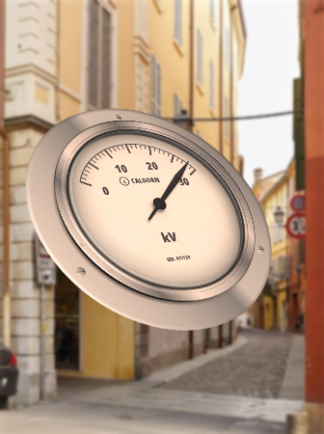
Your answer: 28; kV
